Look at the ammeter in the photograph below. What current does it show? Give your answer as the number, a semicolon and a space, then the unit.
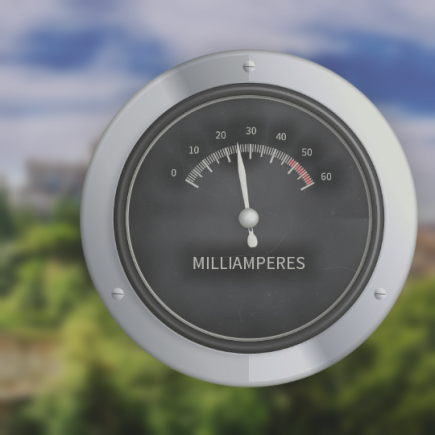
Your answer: 25; mA
